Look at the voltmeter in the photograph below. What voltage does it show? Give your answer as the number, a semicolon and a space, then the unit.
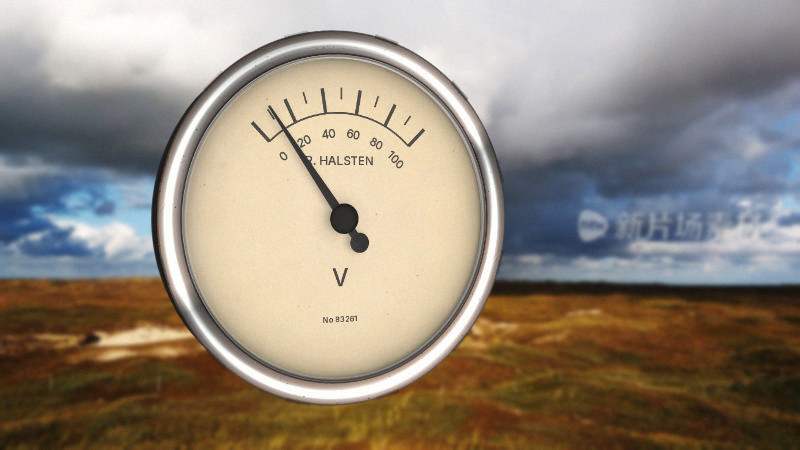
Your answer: 10; V
